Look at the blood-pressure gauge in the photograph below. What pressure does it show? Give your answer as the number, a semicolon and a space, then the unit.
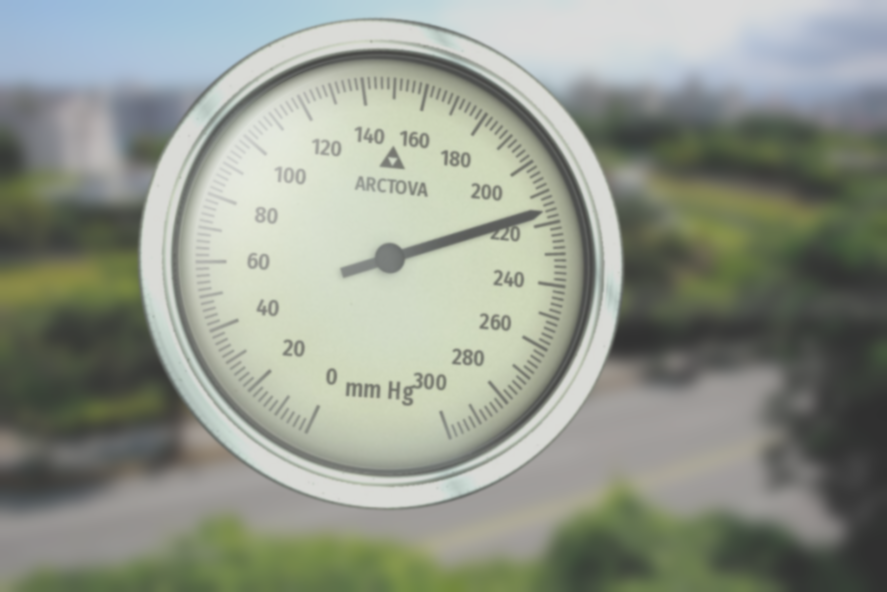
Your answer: 216; mmHg
